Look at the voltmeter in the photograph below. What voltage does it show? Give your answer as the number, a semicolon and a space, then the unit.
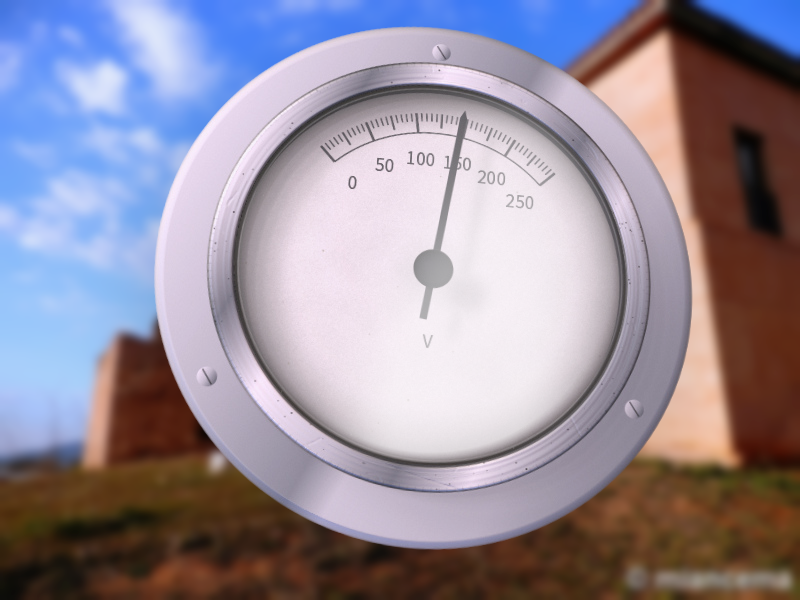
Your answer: 145; V
